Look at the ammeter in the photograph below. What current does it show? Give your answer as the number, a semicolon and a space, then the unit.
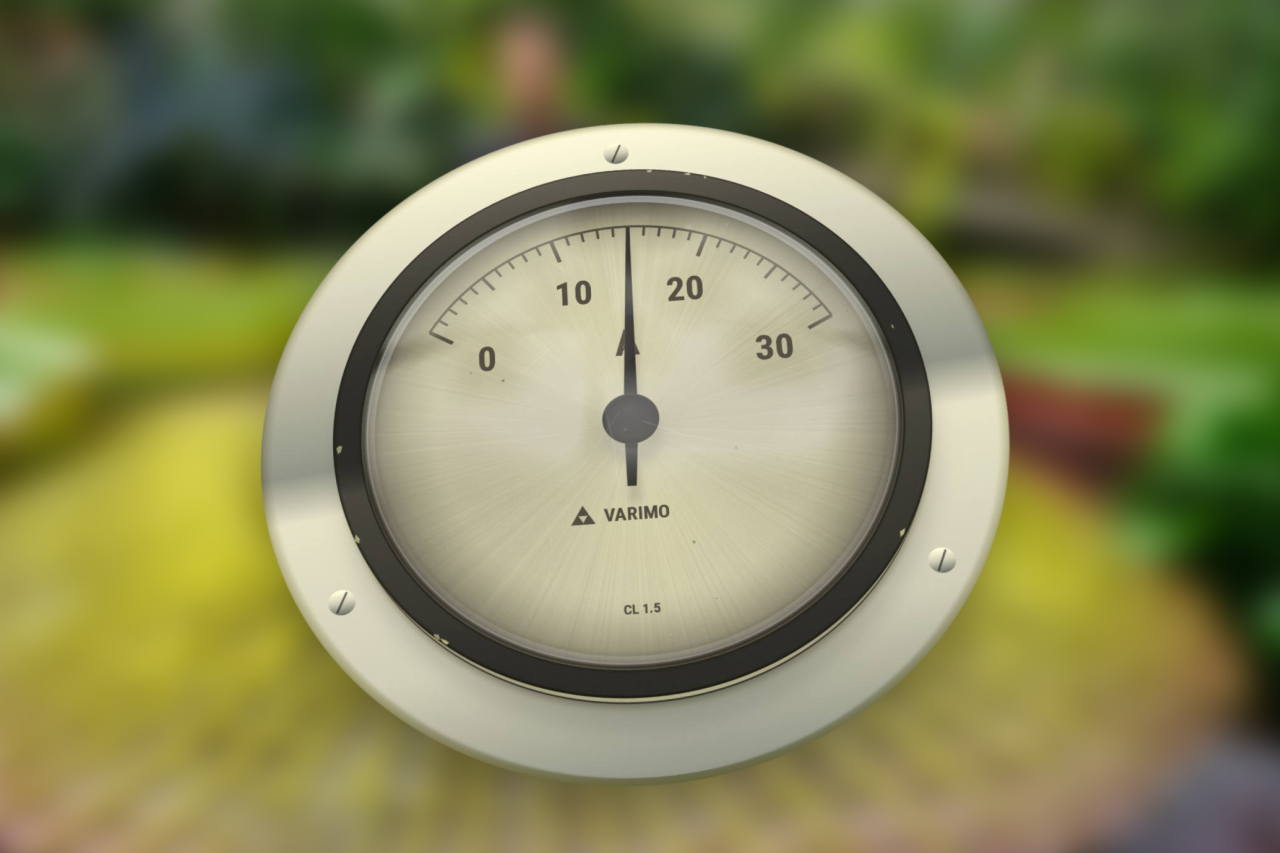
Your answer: 15; A
